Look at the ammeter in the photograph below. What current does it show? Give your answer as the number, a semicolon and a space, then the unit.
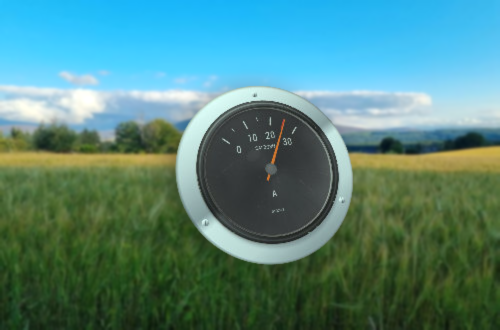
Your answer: 25; A
